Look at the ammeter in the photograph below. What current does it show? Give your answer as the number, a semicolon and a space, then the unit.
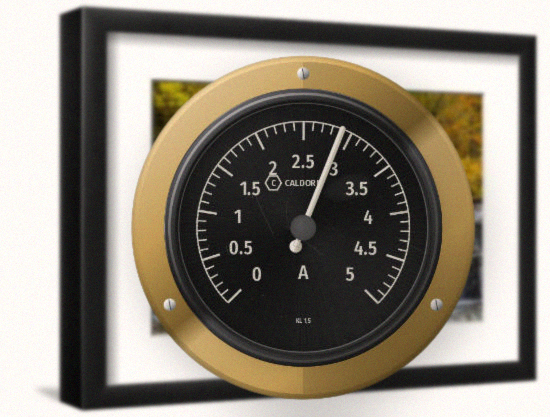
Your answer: 2.9; A
